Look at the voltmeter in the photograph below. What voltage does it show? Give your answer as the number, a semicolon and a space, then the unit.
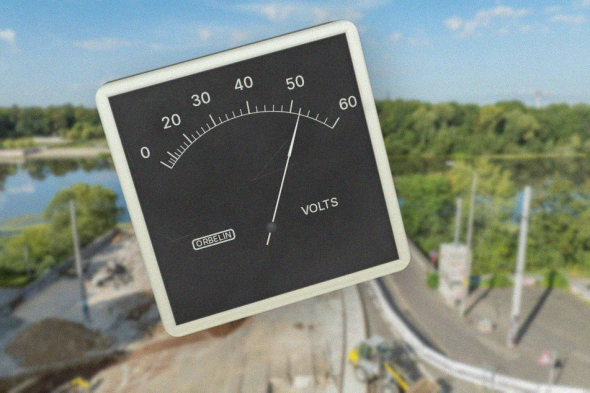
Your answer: 52; V
